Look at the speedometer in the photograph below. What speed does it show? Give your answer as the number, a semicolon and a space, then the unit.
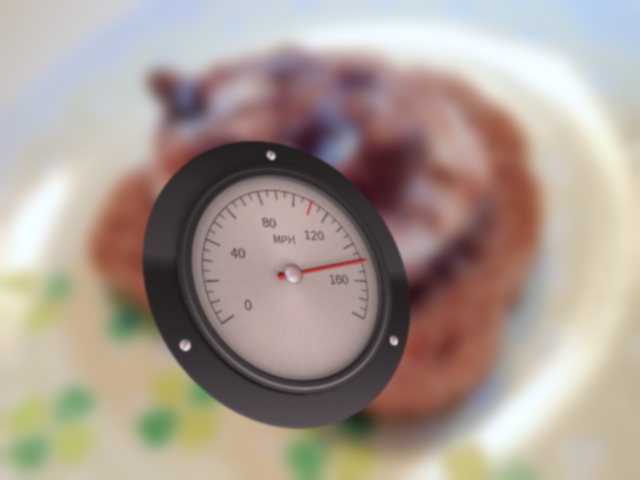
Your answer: 150; mph
